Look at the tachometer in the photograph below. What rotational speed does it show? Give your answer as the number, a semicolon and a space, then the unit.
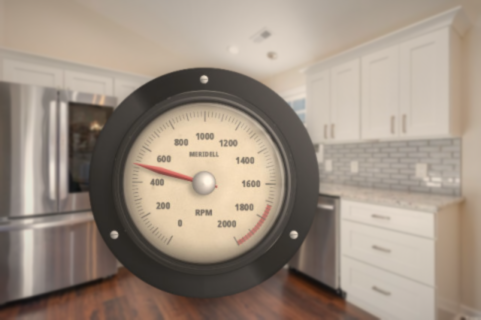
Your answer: 500; rpm
